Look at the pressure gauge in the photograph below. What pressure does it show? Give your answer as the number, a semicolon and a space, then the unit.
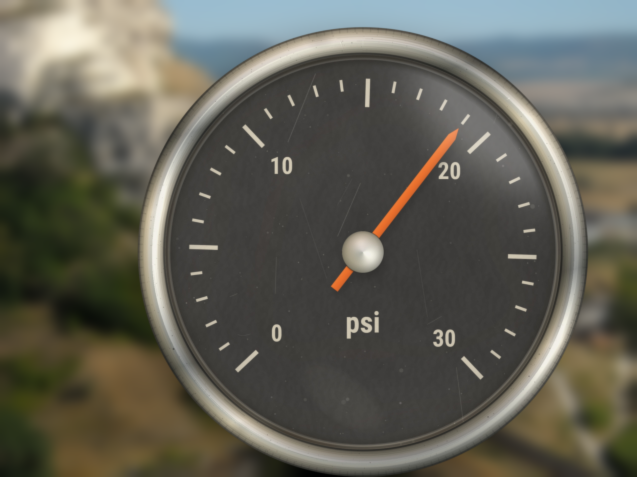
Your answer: 19; psi
